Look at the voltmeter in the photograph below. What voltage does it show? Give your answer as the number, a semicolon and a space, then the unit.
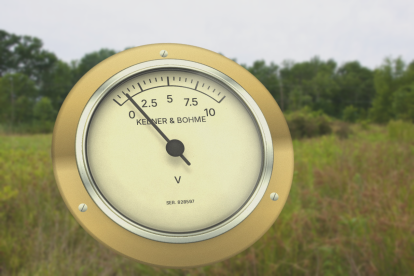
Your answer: 1; V
